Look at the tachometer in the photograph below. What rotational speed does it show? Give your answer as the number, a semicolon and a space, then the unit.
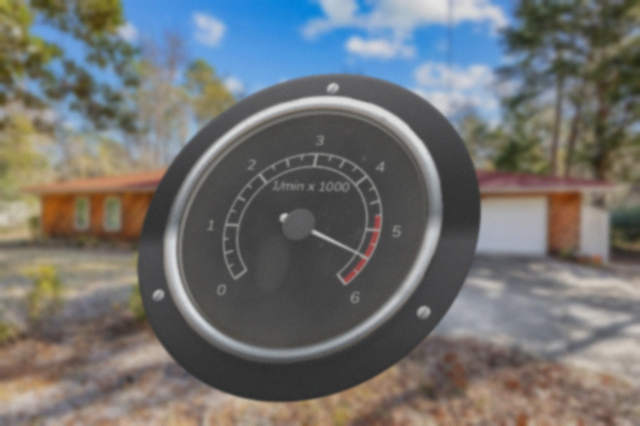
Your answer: 5500; rpm
